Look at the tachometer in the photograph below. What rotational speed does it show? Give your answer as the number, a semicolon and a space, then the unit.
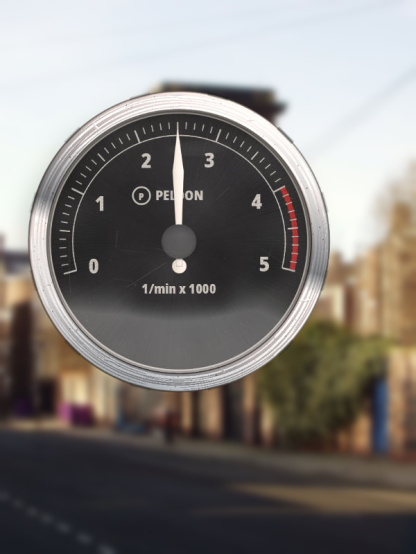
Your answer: 2500; rpm
